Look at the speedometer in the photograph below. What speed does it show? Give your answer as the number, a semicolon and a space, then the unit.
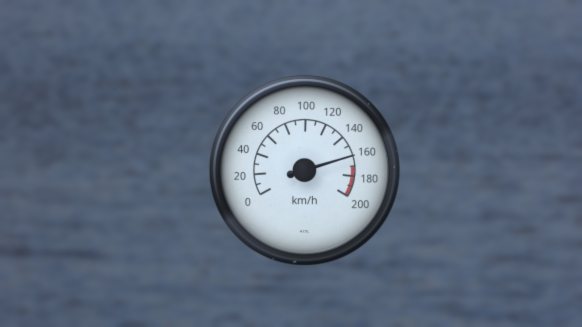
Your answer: 160; km/h
